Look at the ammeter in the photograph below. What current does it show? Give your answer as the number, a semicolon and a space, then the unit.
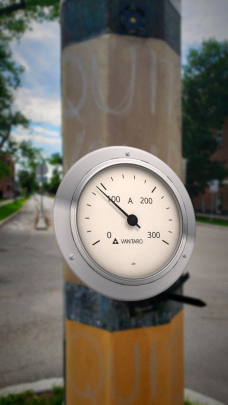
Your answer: 90; A
